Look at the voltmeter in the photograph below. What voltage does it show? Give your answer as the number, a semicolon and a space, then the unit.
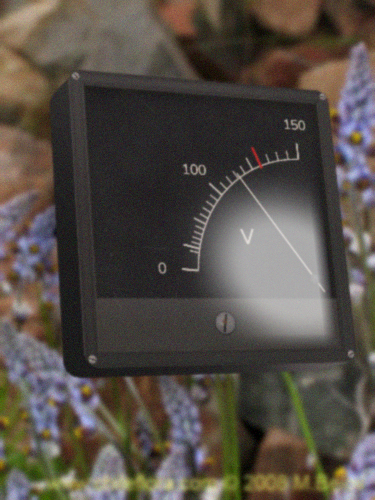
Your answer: 115; V
